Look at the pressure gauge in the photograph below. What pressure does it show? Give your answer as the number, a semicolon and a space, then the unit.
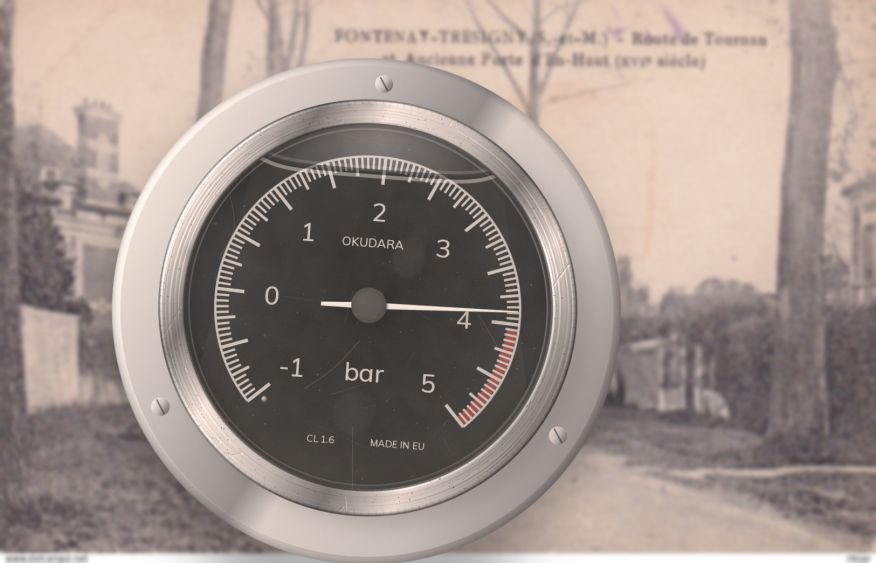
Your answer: 3.9; bar
